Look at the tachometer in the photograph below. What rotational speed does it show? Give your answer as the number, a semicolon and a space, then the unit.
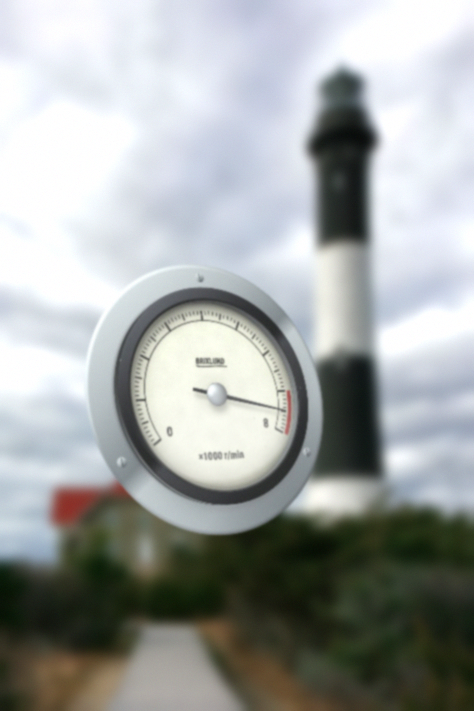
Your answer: 7500; rpm
